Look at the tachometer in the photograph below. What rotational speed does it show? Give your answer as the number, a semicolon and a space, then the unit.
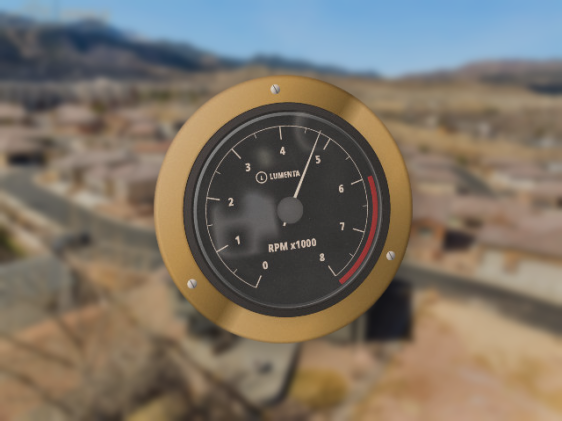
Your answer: 4750; rpm
